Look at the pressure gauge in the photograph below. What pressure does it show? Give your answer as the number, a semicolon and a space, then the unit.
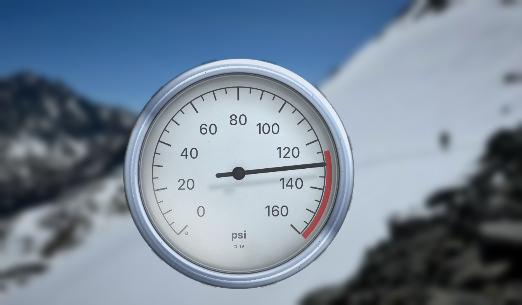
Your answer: 130; psi
